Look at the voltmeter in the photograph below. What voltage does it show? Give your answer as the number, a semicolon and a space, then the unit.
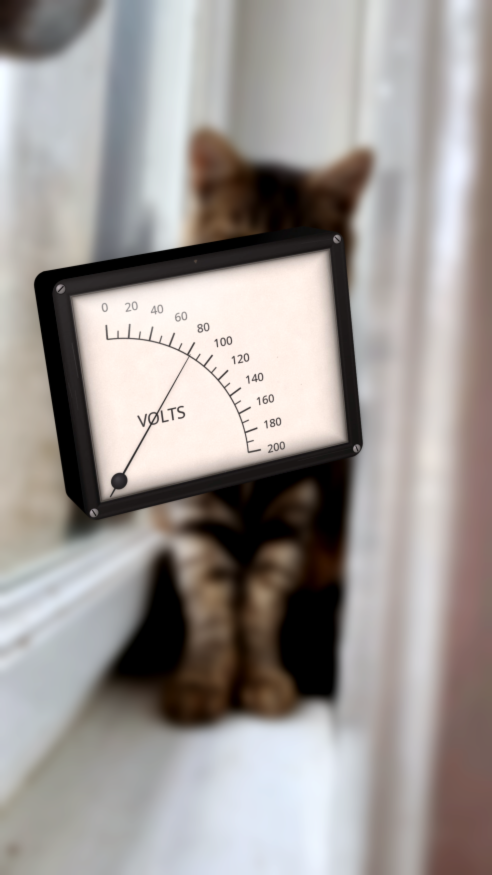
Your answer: 80; V
